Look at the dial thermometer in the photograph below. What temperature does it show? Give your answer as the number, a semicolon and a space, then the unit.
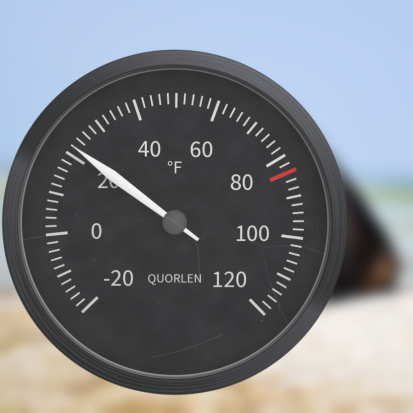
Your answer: 22; °F
